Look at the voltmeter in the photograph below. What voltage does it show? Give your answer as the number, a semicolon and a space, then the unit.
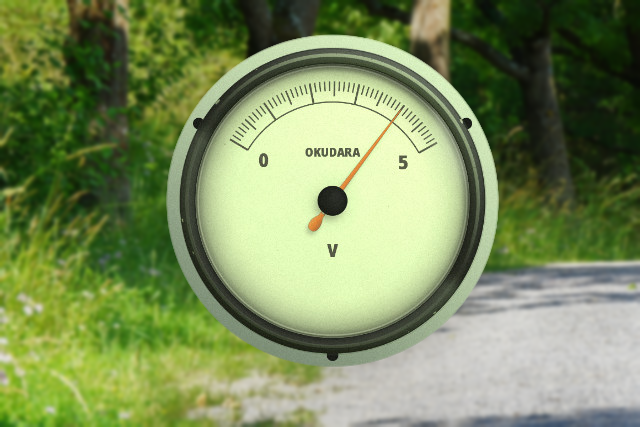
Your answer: 4; V
